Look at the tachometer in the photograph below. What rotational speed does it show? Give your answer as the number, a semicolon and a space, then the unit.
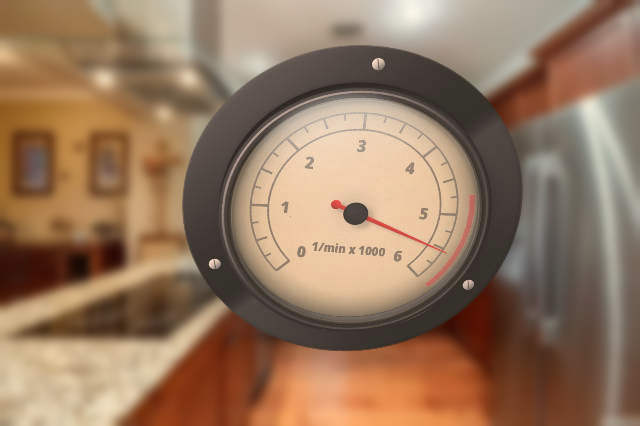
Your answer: 5500; rpm
